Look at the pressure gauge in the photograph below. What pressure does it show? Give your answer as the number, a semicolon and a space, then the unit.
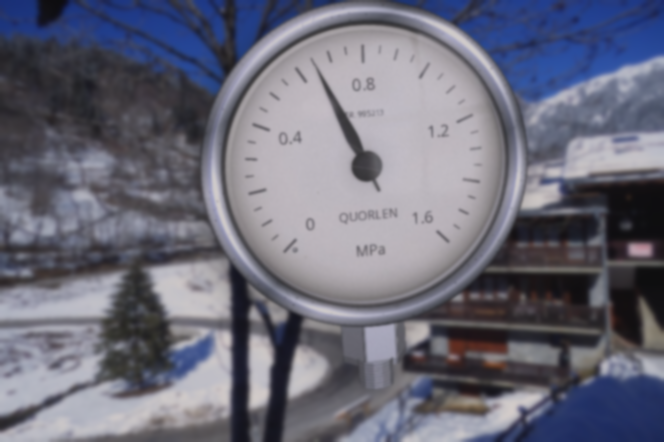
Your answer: 0.65; MPa
